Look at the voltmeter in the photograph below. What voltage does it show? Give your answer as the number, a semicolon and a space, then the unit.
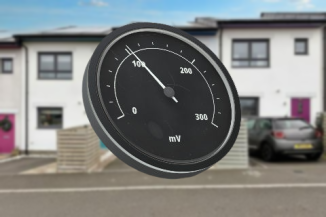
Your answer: 100; mV
